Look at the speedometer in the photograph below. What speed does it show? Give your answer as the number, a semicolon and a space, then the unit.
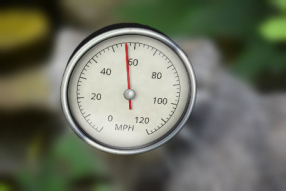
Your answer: 56; mph
